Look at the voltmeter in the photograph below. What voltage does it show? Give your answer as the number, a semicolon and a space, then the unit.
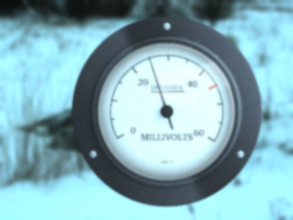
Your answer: 25; mV
